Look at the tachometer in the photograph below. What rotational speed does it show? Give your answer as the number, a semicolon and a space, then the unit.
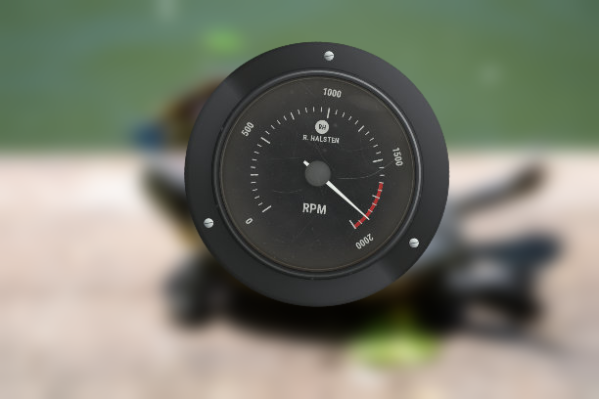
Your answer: 1900; rpm
